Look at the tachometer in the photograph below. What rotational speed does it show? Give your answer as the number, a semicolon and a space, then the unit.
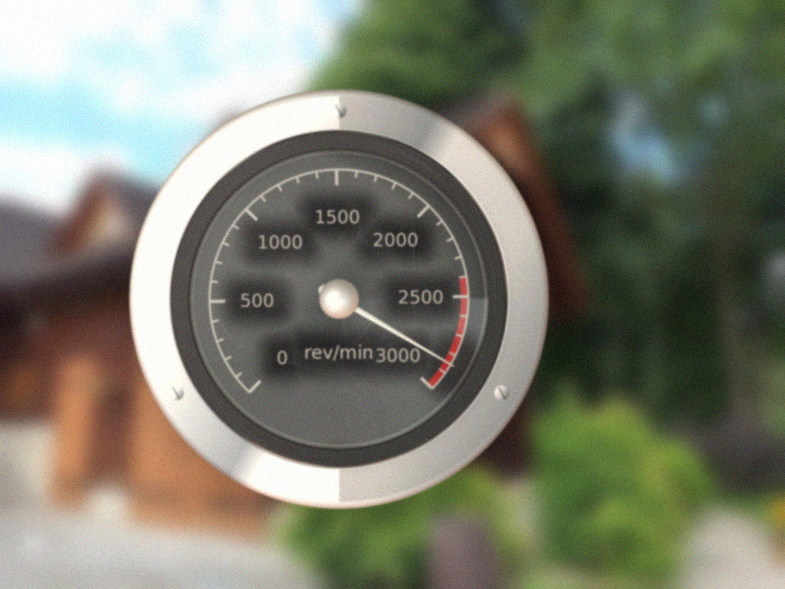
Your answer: 2850; rpm
